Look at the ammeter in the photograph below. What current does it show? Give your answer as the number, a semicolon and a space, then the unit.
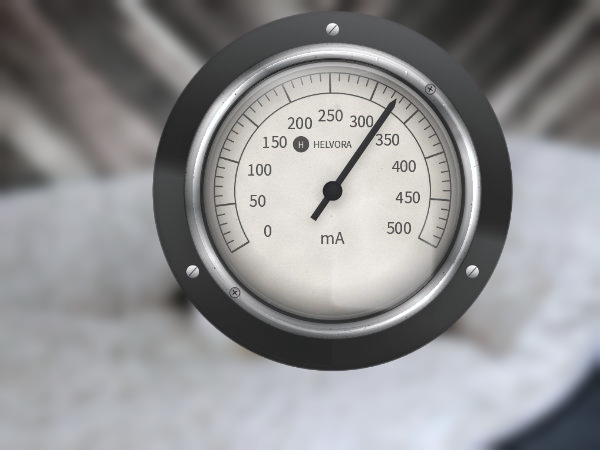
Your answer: 325; mA
